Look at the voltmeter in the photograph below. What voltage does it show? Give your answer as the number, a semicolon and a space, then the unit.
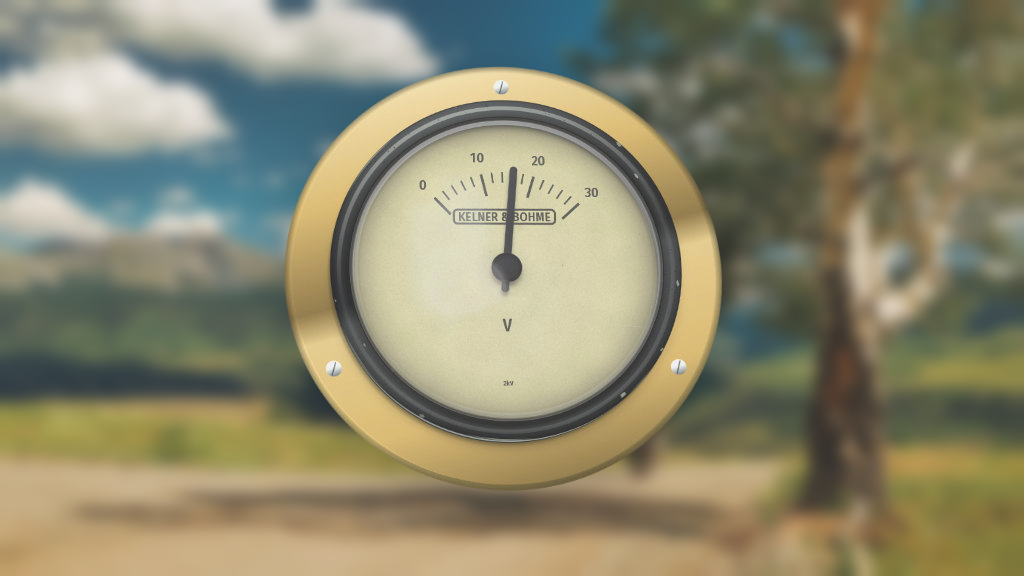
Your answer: 16; V
